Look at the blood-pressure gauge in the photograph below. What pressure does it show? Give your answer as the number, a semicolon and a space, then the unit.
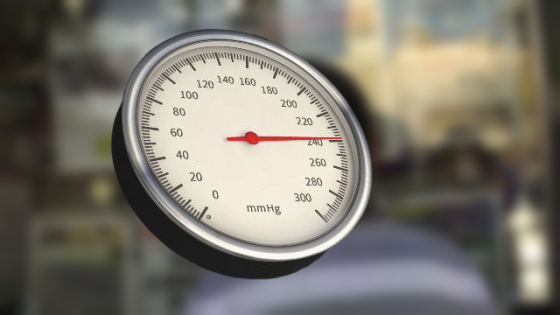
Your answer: 240; mmHg
